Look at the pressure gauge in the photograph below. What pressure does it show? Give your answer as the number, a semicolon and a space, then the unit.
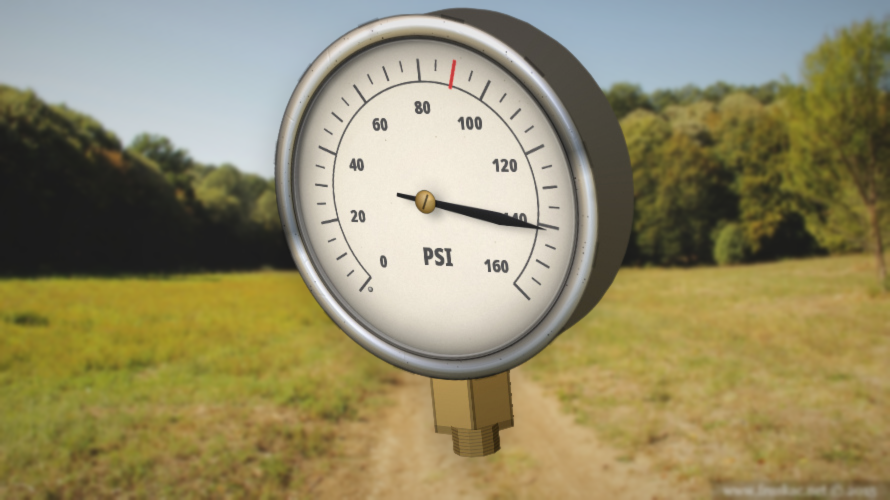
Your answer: 140; psi
